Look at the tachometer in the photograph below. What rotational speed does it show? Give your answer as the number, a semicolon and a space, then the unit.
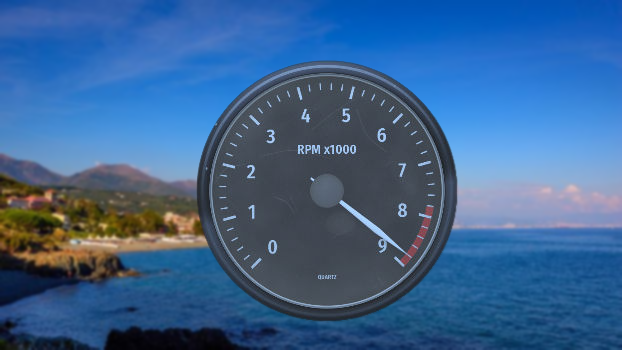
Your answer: 8800; rpm
